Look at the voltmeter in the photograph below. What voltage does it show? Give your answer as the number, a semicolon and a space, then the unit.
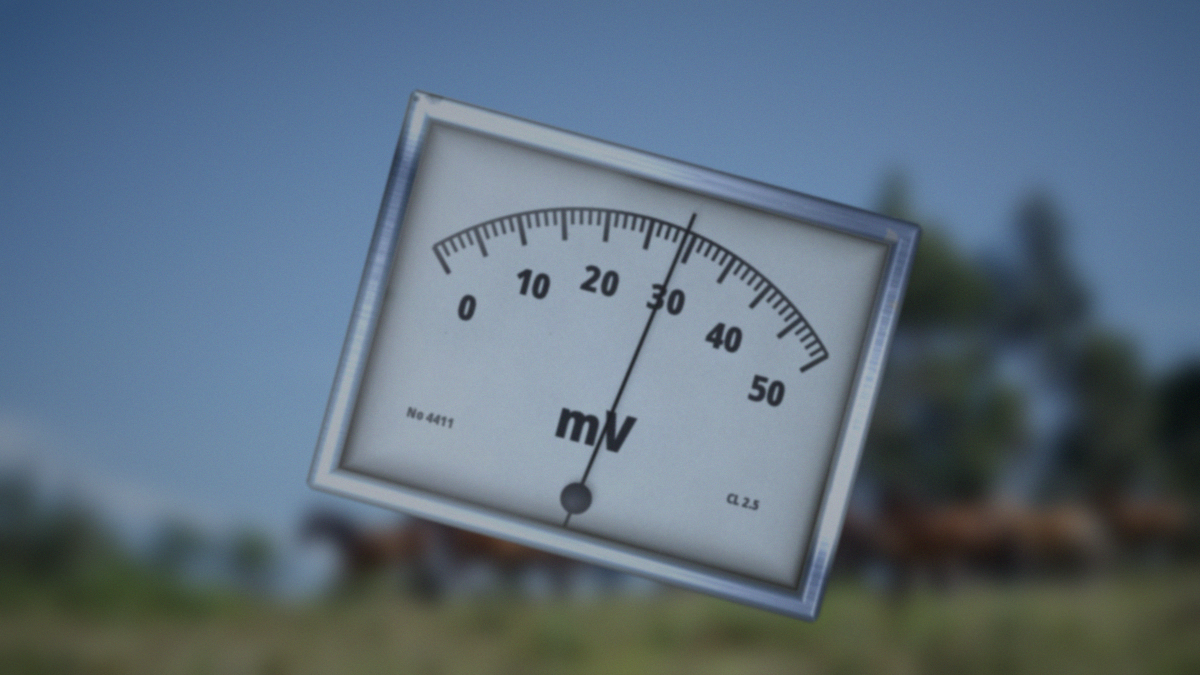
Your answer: 29; mV
